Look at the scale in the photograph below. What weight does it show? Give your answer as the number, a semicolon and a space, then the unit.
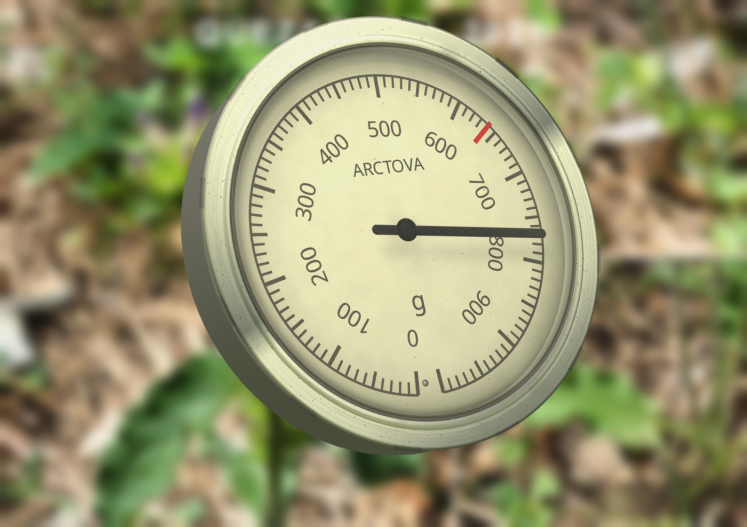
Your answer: 770; g
